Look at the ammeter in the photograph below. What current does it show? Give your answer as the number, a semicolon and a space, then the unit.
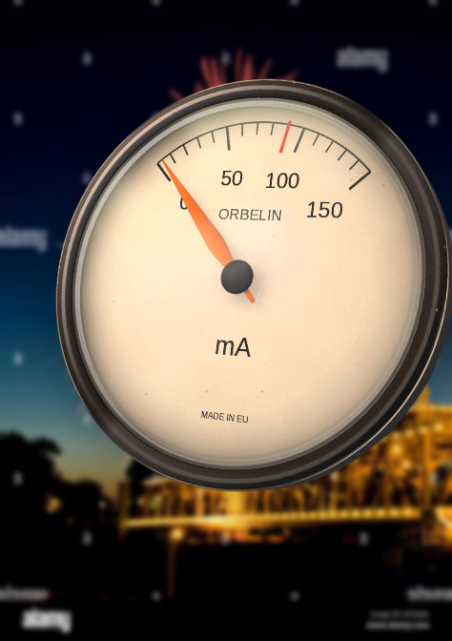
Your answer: 5; mA
